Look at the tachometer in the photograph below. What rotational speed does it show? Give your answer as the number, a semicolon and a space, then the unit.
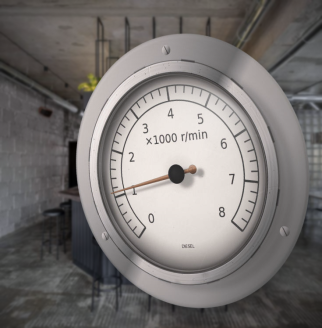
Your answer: 1100; rpm
